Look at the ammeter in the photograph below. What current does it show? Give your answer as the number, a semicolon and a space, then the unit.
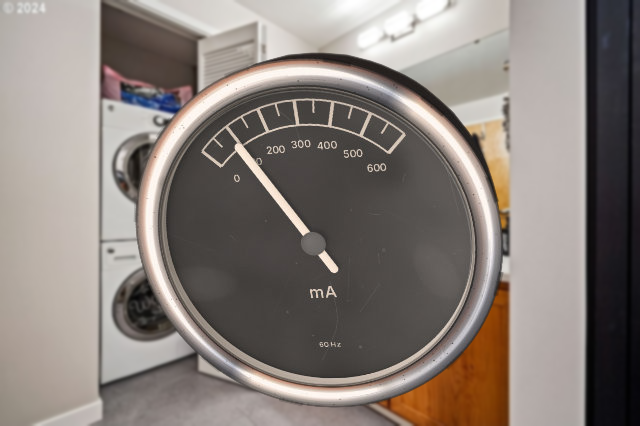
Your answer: 100; mA
